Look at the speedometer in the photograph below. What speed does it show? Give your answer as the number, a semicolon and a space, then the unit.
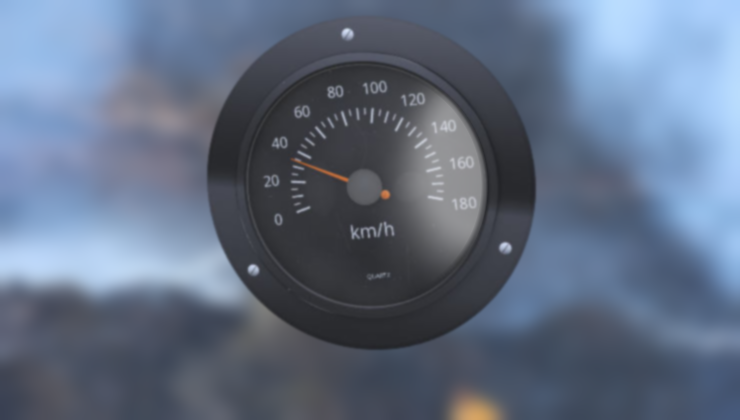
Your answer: 35; km/h
